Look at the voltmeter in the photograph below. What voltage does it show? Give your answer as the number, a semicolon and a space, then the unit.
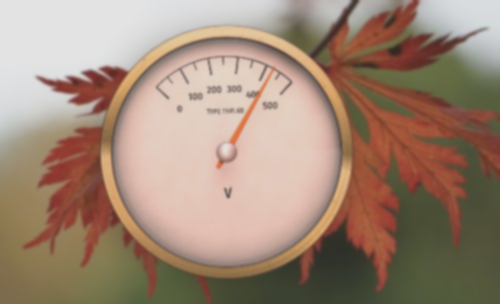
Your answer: 425; V
